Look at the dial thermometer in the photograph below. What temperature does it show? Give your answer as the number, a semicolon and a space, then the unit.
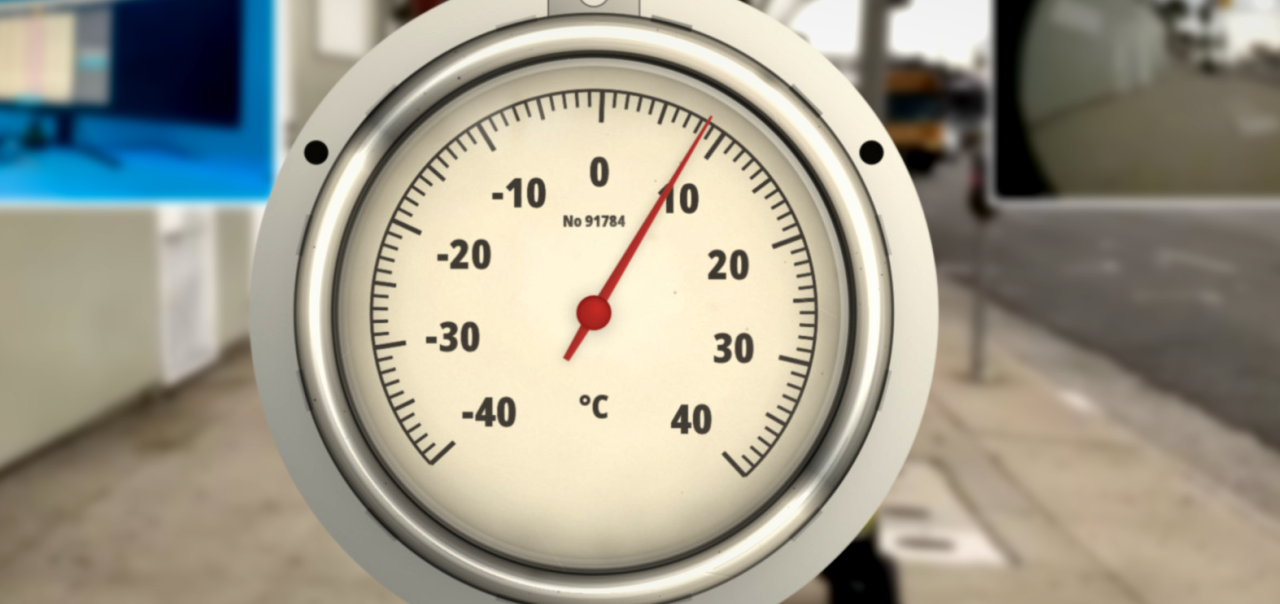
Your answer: 8.5; °C
